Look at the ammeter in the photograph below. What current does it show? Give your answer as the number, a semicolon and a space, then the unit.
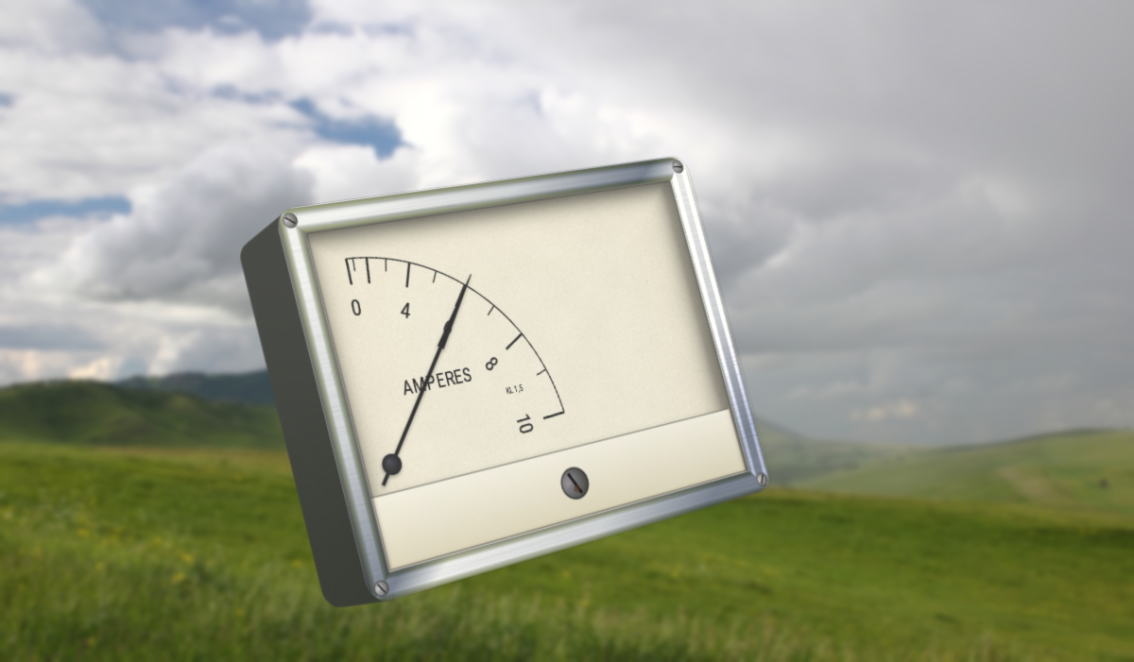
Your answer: 6; A
